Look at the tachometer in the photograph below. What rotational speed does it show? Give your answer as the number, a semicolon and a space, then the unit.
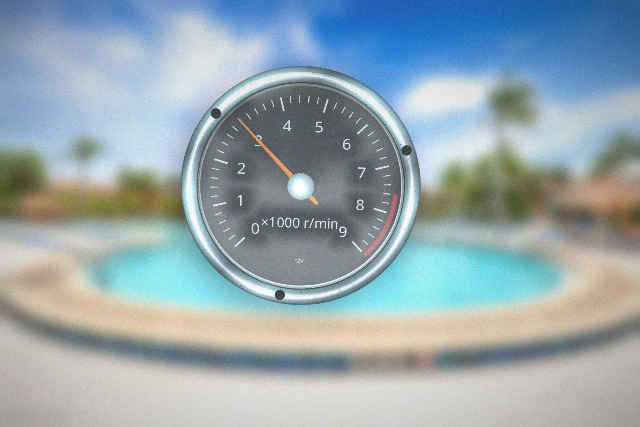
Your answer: 3000; rpm
